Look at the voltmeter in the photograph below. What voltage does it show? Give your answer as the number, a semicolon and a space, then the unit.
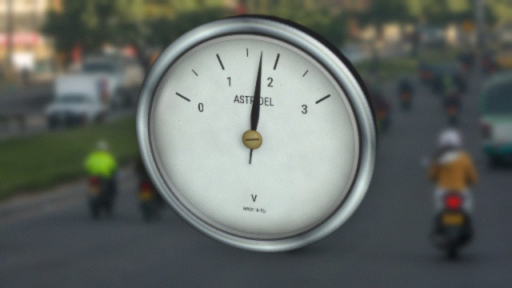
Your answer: 1.75; V
